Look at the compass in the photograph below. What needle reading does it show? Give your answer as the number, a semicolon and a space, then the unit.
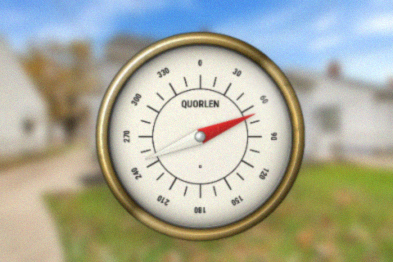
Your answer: 67.5; °
